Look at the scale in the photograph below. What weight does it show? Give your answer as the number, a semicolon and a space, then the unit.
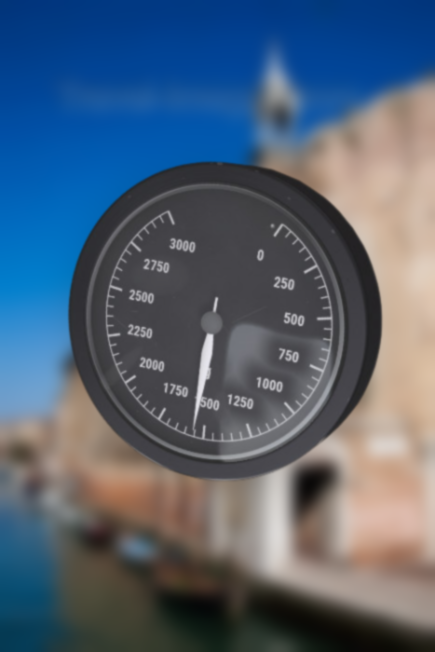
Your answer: 1550; g
